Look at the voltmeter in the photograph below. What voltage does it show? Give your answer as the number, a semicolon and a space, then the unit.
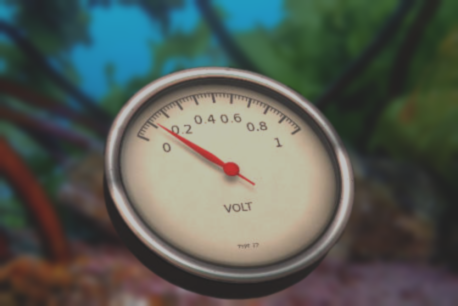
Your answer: 0.1; V
